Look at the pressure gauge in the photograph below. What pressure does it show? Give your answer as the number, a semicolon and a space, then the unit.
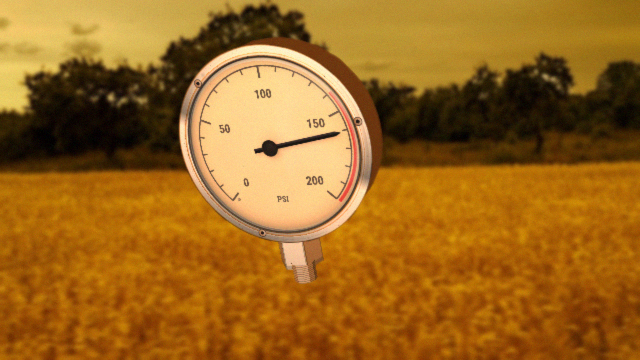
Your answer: 160; psi
